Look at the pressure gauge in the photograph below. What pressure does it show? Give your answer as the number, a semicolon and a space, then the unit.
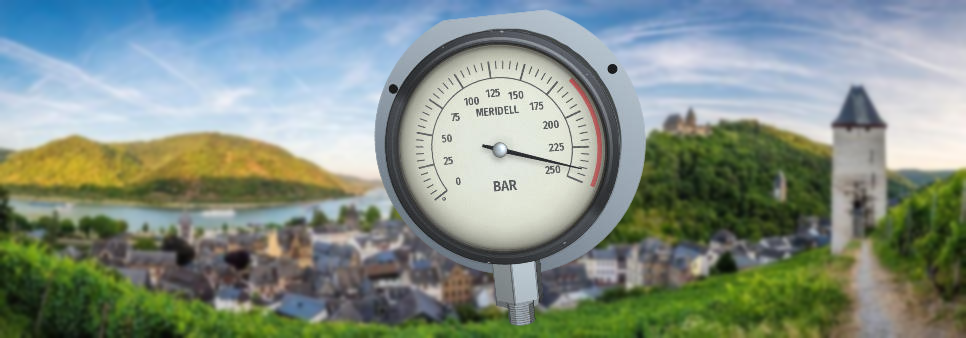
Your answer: 240; bar
